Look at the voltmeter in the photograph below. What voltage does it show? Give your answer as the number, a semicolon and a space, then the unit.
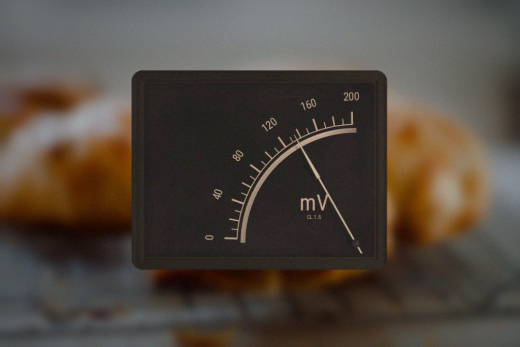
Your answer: 135; mV
